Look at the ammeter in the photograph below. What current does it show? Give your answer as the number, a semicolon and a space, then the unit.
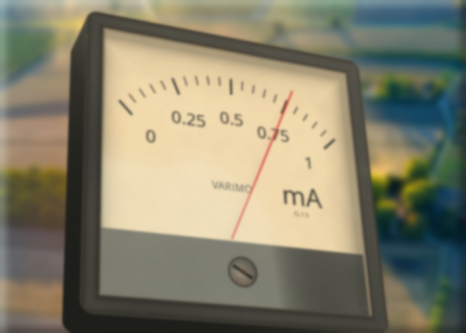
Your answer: 0.75; mA
